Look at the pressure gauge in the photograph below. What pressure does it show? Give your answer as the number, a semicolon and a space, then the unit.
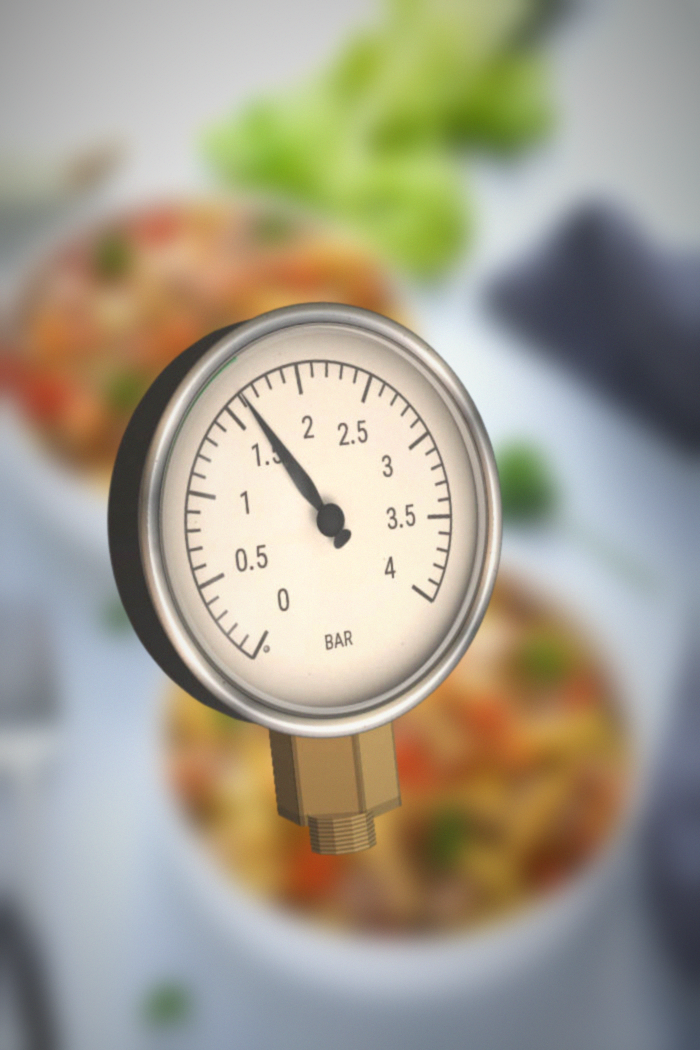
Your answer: 1.6; bar
